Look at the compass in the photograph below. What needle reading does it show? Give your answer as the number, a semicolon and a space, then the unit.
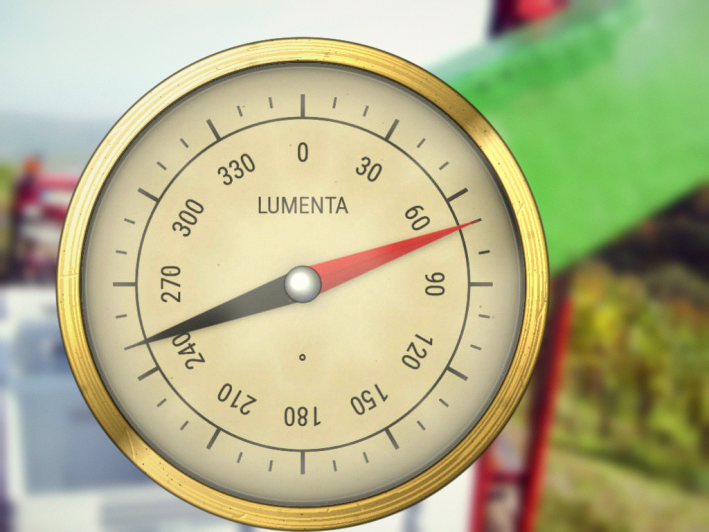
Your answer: 70; °
